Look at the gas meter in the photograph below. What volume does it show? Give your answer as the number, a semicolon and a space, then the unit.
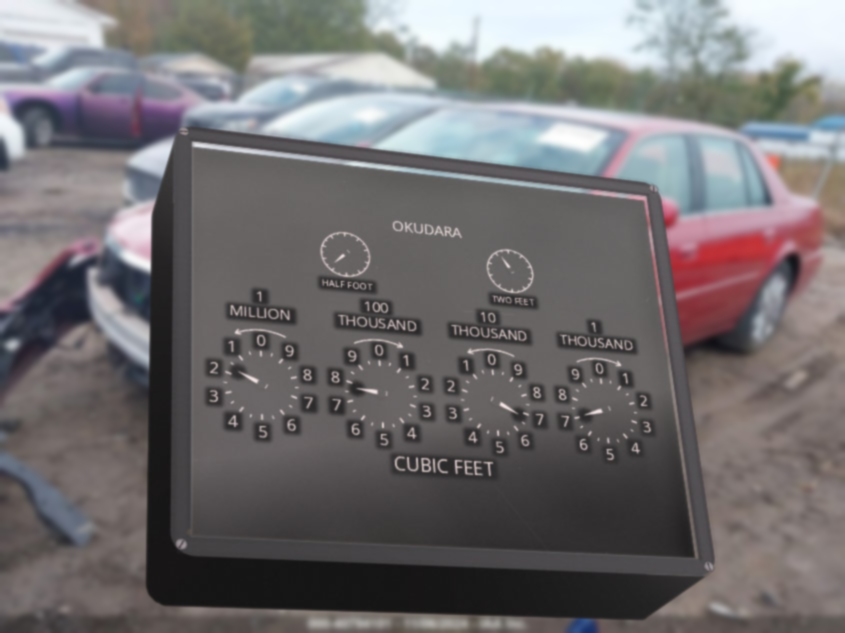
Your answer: 176700; ft³
